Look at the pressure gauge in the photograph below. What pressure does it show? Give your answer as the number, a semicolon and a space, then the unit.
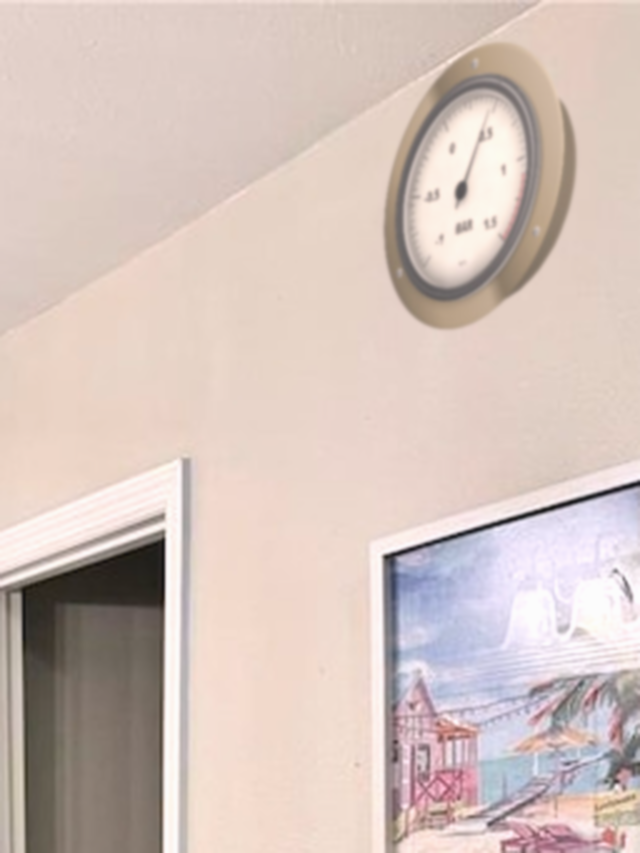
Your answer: 0.5; bar
